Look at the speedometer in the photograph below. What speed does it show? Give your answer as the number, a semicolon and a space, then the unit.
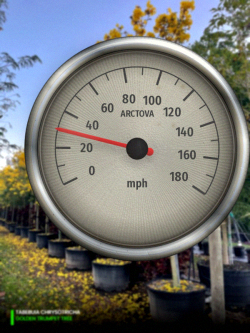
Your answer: 30; mph
